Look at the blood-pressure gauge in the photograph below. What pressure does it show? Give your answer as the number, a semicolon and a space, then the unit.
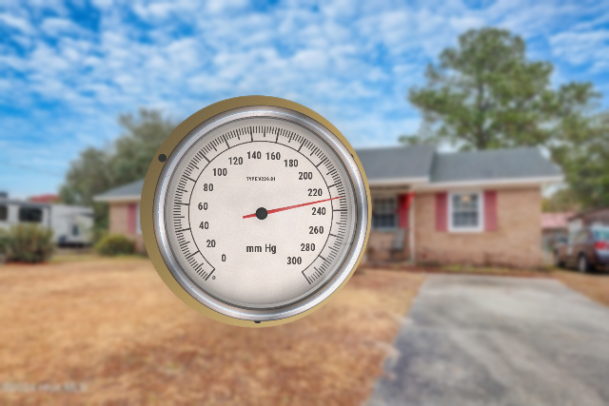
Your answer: 230; mmHg
